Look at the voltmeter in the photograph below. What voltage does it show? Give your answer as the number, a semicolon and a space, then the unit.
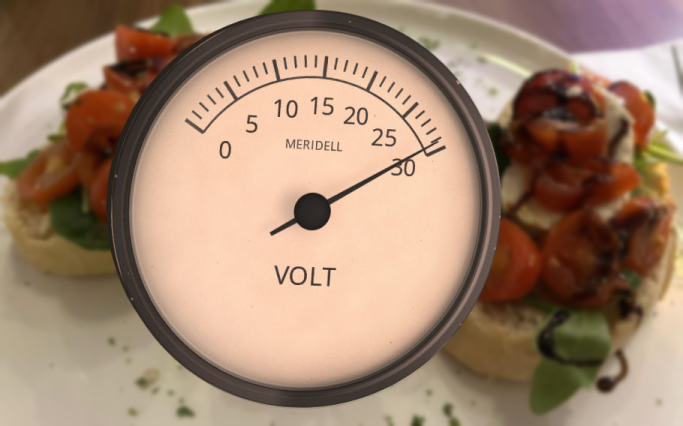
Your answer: 29; V
